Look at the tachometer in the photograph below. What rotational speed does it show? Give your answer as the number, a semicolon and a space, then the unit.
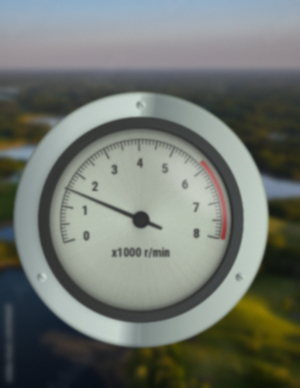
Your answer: 1500; rpm
